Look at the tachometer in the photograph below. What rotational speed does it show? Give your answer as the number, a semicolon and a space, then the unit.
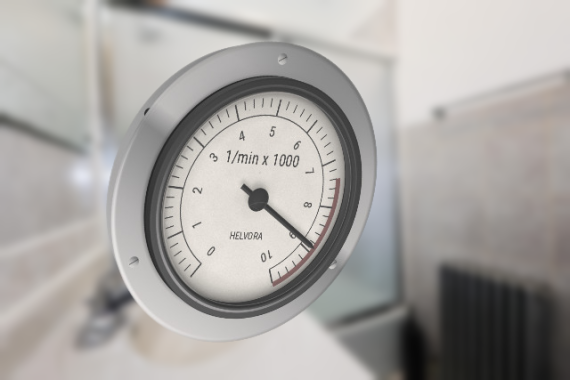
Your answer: 8900; rpm
